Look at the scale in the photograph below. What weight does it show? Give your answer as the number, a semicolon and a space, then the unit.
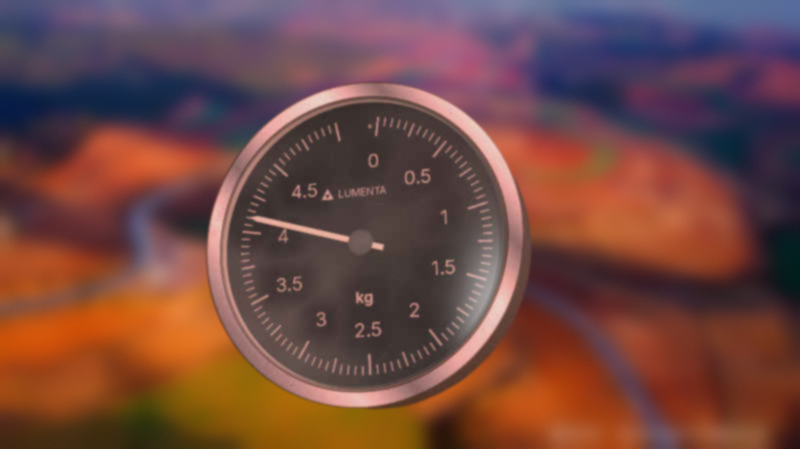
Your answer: 4.1; kg
